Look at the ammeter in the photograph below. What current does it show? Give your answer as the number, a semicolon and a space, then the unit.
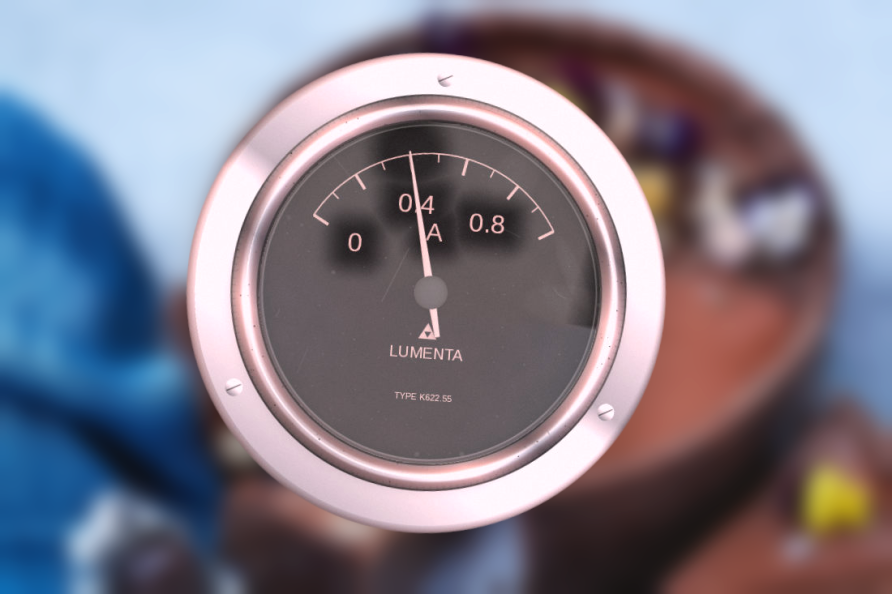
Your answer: 0.4; A
